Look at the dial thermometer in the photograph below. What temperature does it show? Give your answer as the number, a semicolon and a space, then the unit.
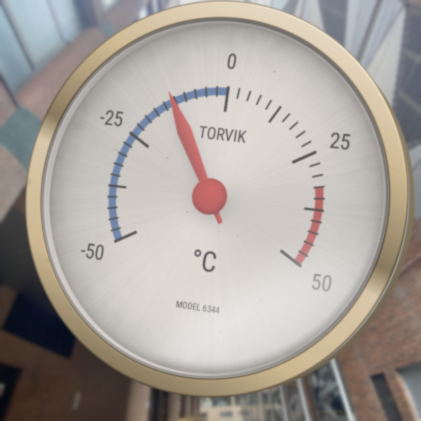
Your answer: -12.5; °C
